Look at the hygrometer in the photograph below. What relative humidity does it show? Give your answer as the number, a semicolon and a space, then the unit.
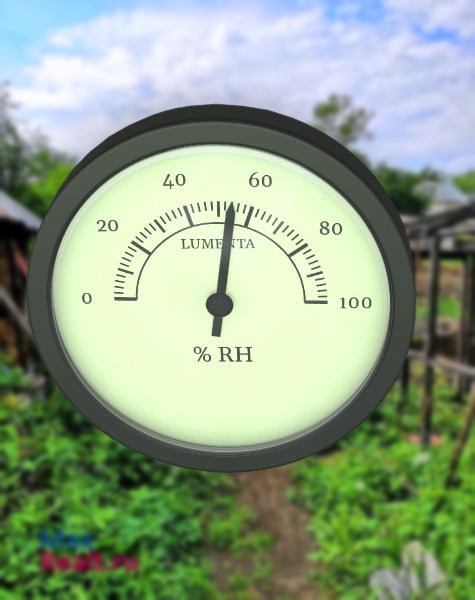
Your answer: 54; %
